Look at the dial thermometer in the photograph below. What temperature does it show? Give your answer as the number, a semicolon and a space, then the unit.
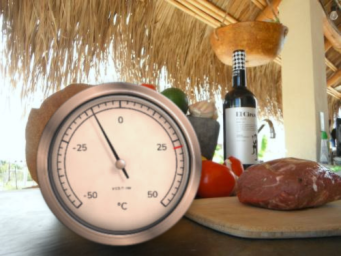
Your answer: -10; °C
